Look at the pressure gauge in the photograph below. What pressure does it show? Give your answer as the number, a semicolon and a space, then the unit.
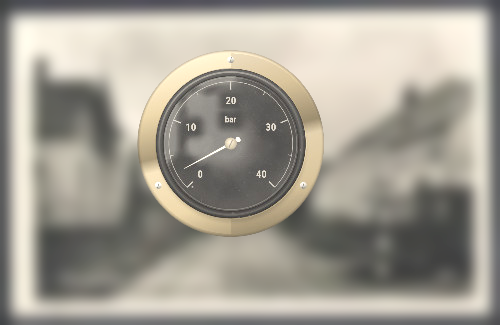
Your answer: 2.5; bar
